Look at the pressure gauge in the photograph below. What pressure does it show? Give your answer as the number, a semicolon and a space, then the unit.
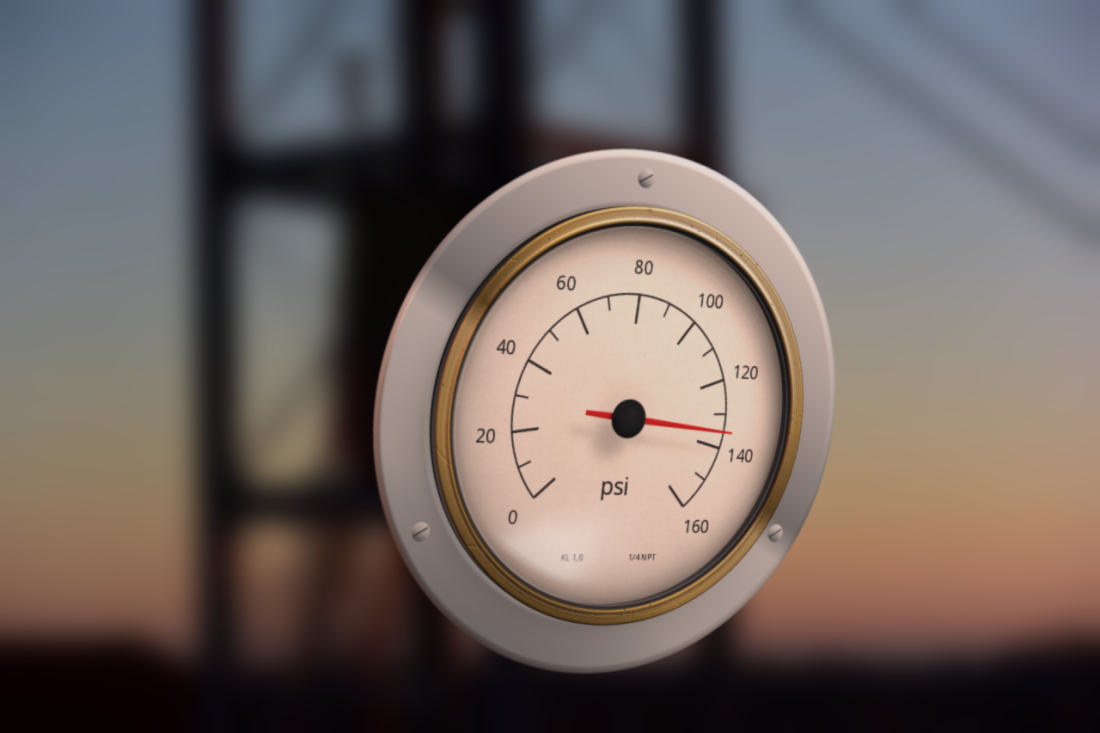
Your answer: 135; psi
